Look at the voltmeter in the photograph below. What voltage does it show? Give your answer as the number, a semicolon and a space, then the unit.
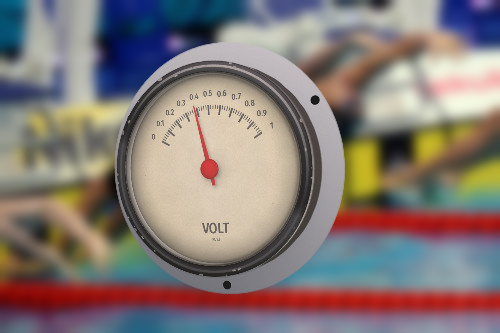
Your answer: 0.4; V
